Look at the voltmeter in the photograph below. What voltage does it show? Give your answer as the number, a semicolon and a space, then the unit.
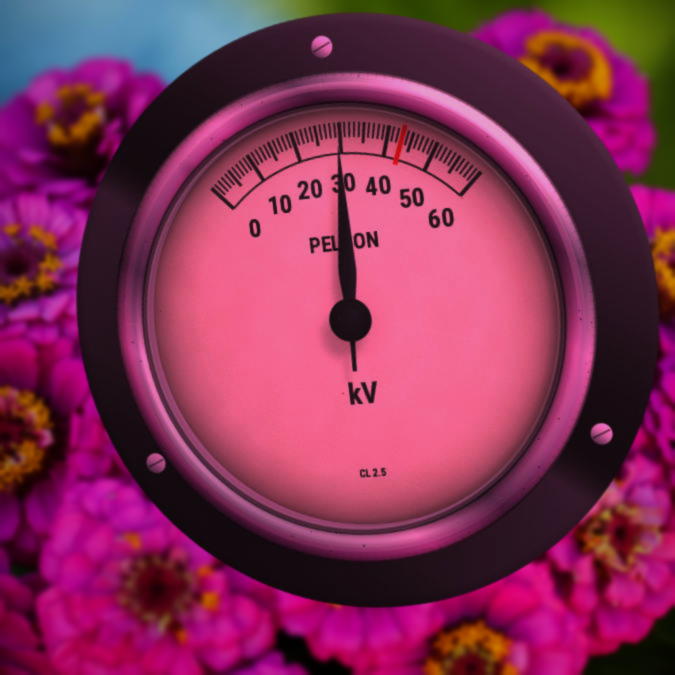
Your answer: 30; kV
